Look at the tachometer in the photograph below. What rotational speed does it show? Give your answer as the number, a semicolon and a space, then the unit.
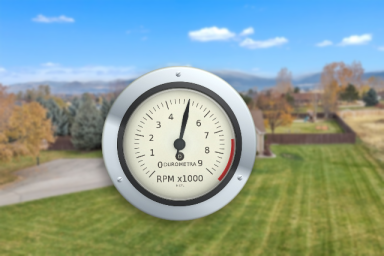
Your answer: 5000; rpm
